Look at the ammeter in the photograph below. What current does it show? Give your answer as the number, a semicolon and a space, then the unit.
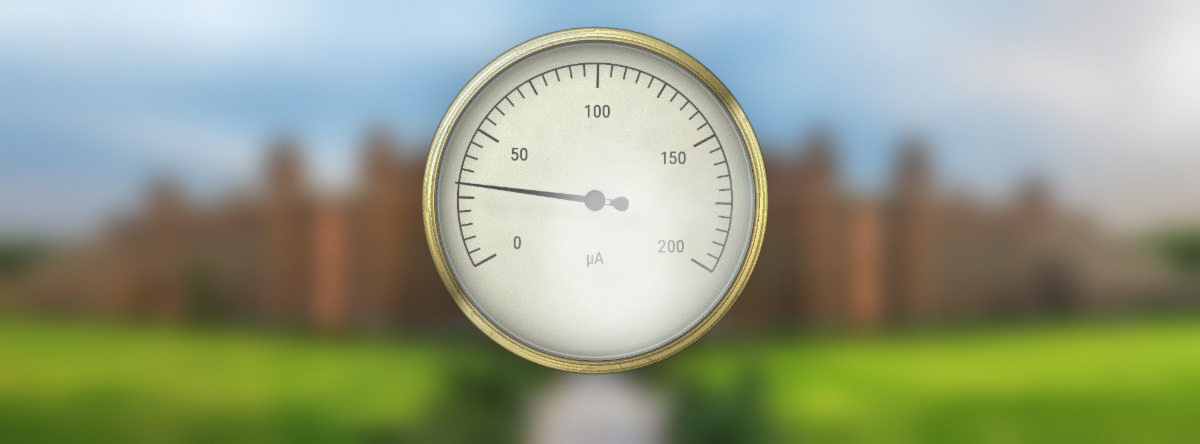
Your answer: 30; µA
